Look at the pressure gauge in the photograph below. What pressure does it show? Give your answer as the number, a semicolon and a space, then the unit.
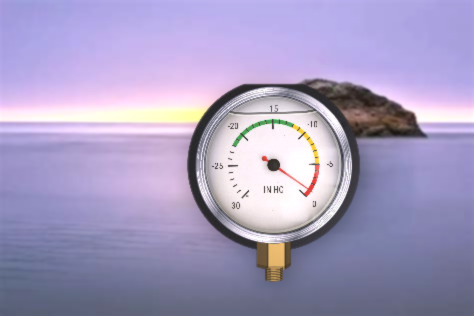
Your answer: -1; inHg
